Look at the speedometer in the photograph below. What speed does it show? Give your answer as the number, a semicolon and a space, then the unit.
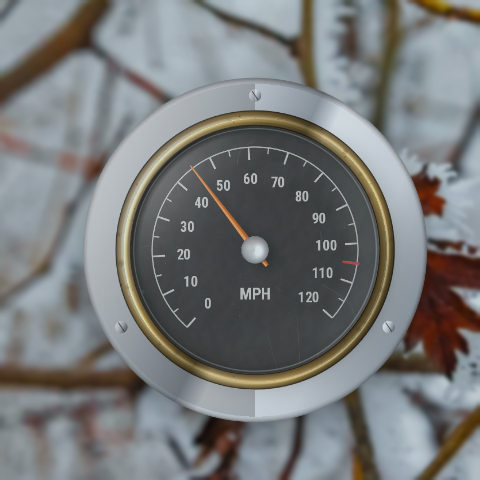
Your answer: 45; mph
